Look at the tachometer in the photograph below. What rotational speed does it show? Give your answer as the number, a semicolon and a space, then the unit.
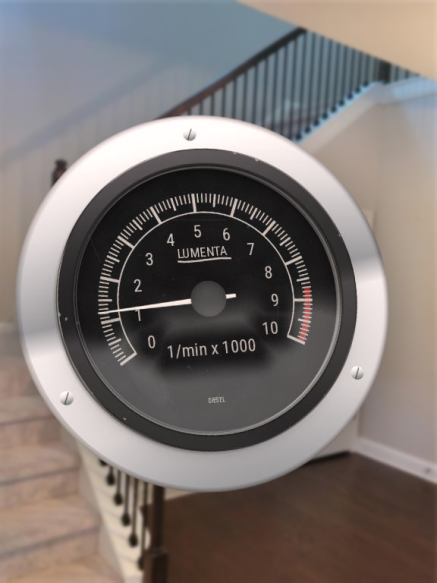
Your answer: 1200; rpm
